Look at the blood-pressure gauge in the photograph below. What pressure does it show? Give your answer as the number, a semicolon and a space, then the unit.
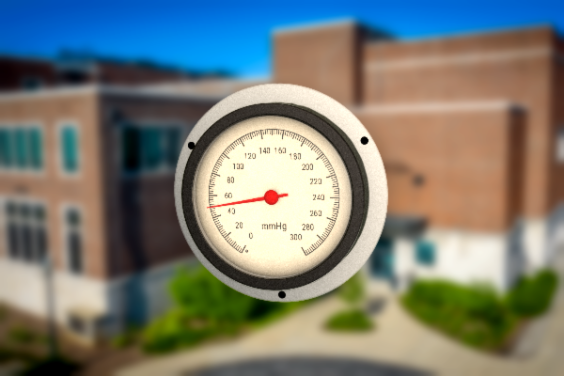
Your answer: 50; mmHg
